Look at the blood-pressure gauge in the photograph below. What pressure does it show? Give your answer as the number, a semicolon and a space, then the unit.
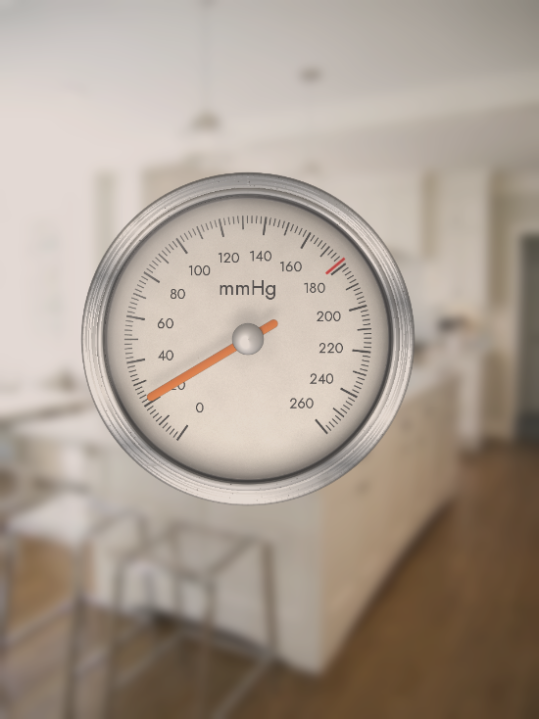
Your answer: 22; mmHg
